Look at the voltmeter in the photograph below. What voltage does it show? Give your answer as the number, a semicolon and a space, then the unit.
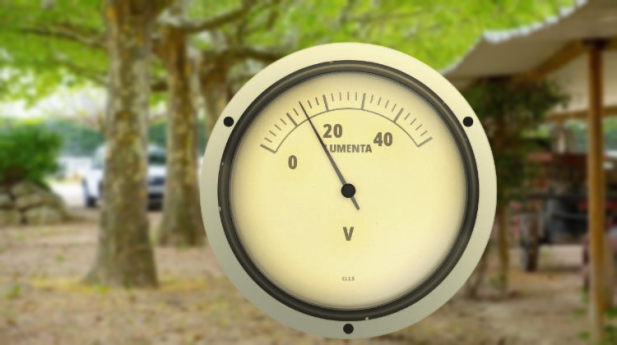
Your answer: 14; V
